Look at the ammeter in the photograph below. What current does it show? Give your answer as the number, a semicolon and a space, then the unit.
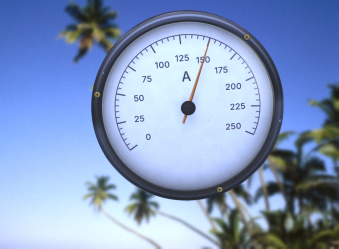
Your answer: 150; A
